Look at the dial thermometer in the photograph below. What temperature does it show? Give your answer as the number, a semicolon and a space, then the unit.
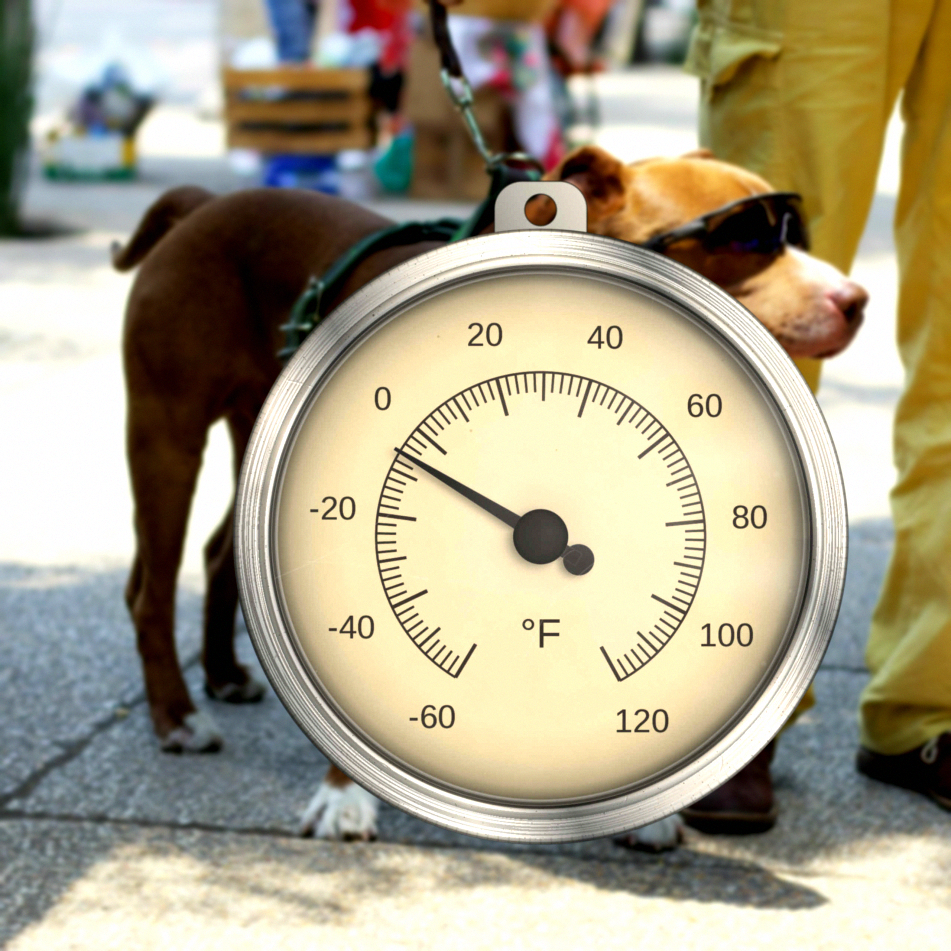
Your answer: -6; °F
